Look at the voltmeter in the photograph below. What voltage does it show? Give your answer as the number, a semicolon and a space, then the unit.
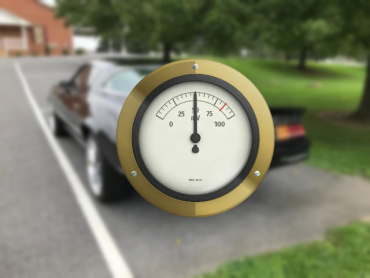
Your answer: 50; mV
